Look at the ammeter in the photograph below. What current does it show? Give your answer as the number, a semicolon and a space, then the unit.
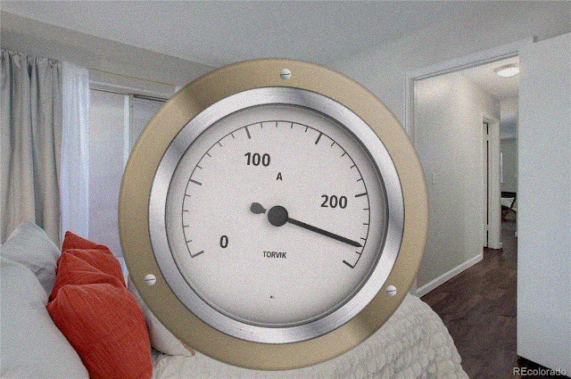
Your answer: 235; A
